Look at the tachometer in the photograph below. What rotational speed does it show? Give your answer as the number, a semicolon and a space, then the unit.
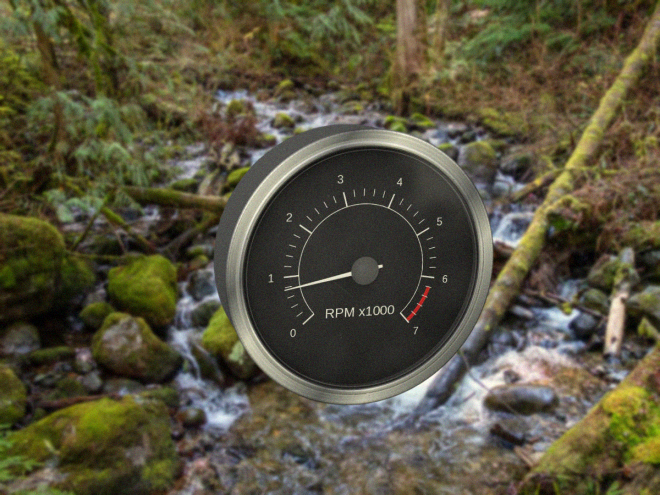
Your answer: 800; rpm
